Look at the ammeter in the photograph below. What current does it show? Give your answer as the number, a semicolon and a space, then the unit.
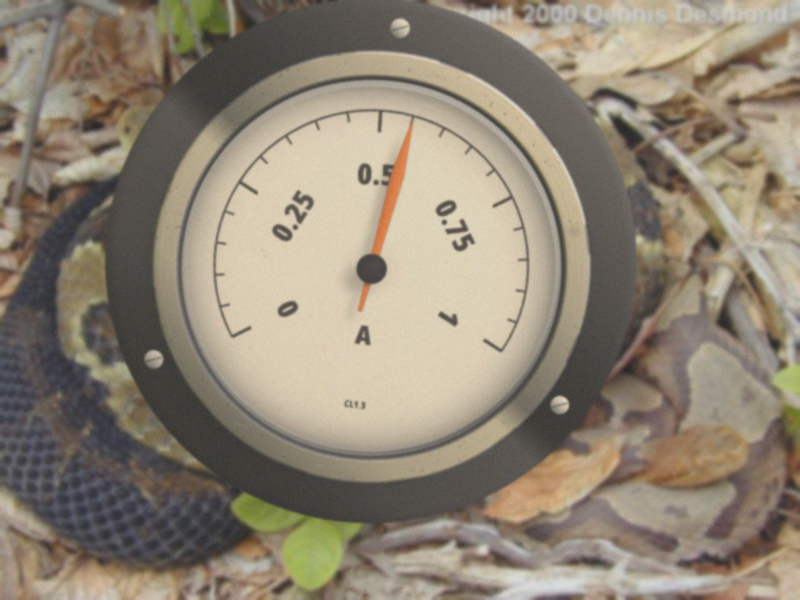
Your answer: 0.55; A
